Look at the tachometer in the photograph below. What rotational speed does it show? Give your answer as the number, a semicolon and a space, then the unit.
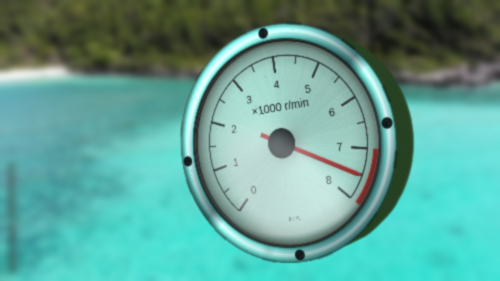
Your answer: 7500; rpm
